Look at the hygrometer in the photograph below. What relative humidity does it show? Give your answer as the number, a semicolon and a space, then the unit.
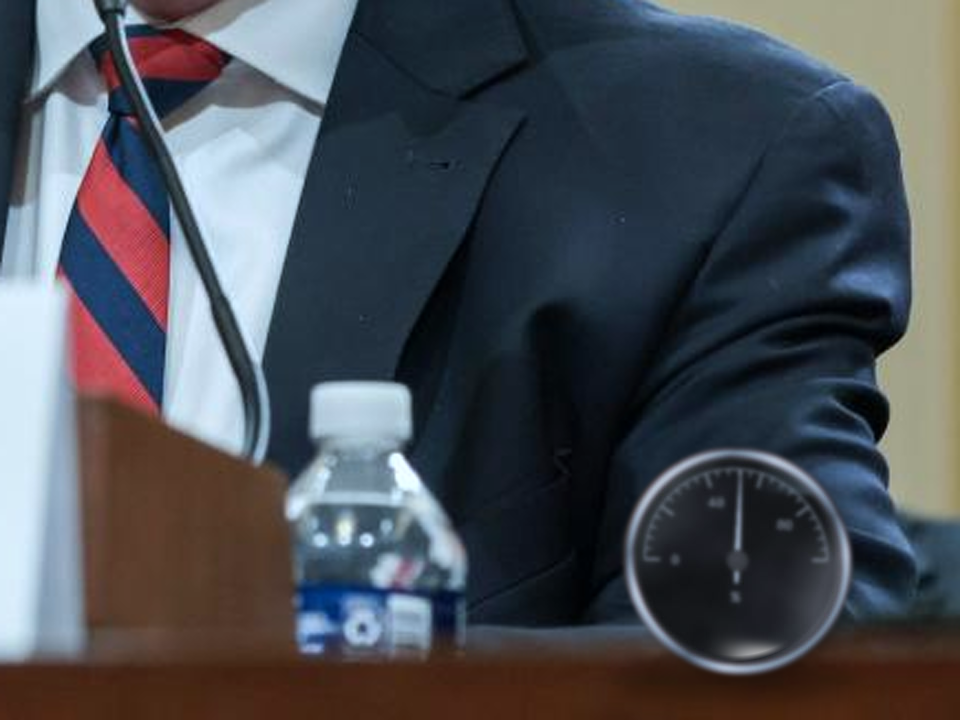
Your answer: 52; %
